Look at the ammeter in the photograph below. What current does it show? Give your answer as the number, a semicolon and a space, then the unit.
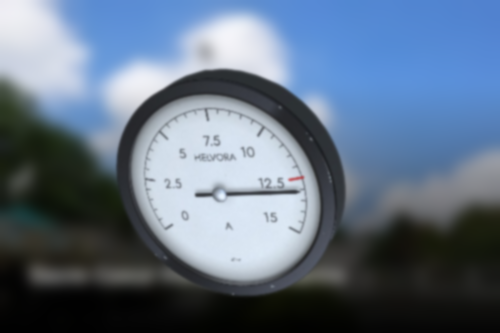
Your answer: 13; A
